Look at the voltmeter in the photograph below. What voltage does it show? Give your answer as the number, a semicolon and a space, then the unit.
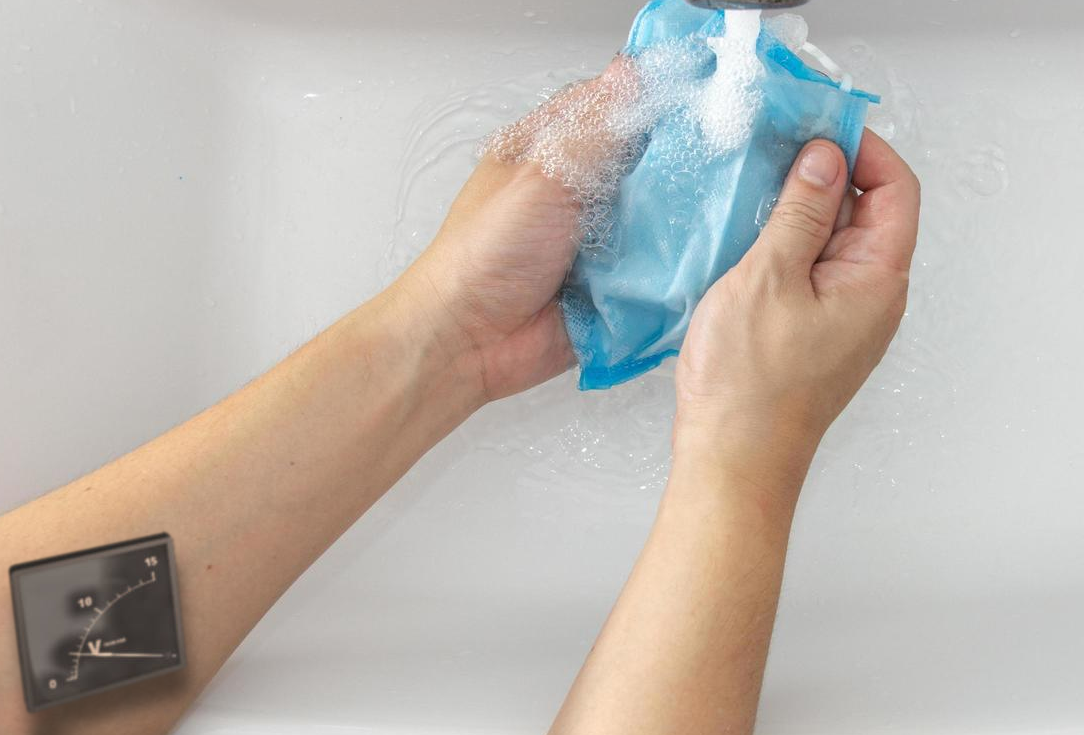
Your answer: 5; V
